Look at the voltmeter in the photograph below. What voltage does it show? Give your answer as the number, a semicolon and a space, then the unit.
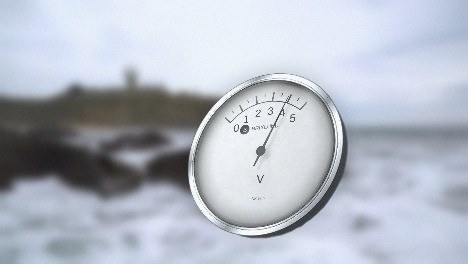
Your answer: 4; V
